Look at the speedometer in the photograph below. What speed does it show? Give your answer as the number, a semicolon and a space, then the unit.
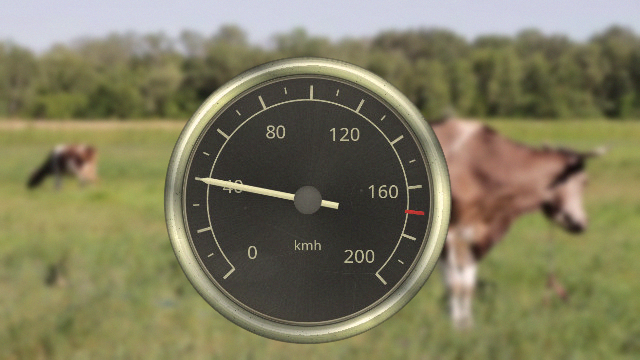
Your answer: 40; km/h
